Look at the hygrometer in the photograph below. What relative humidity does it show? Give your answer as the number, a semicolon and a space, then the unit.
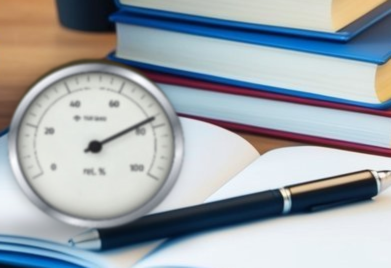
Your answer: 76; %
